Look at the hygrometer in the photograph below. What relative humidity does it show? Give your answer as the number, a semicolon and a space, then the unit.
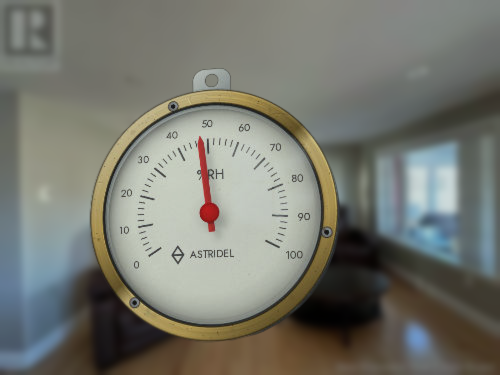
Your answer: 48; %
